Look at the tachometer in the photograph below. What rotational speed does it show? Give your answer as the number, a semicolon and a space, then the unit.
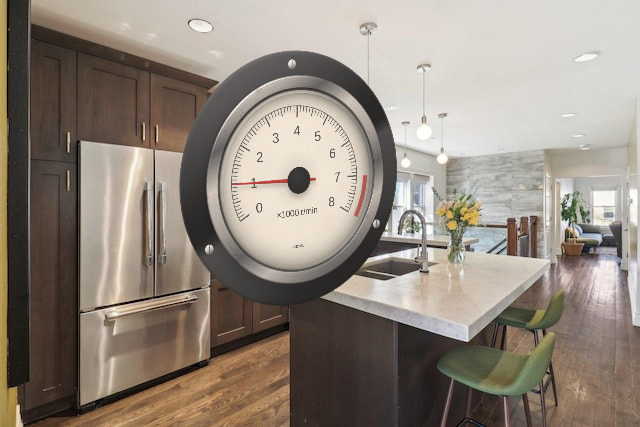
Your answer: 1000; rpm
